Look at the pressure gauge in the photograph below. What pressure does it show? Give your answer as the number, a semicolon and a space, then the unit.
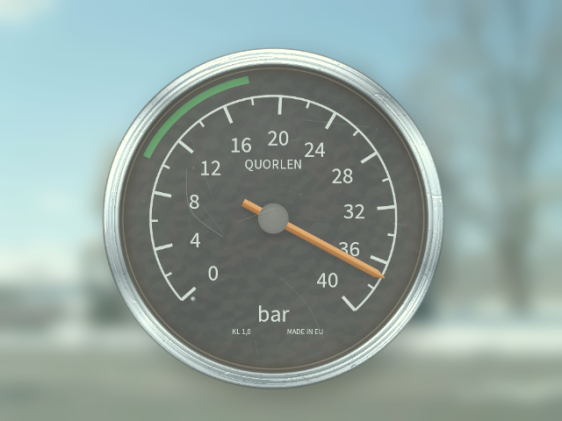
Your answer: 37; bar
